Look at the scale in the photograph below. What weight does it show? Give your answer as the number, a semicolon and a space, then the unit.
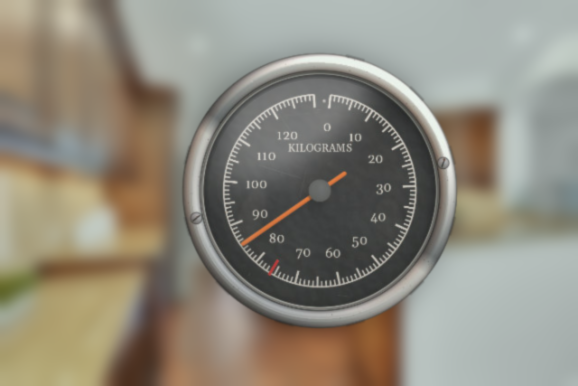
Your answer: 85; kg
